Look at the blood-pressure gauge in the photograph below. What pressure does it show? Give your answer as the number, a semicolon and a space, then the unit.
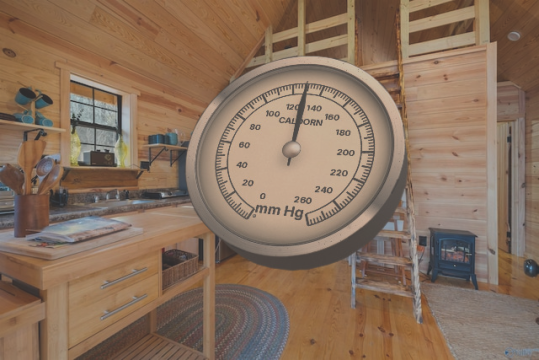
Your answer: 130; mmHg
